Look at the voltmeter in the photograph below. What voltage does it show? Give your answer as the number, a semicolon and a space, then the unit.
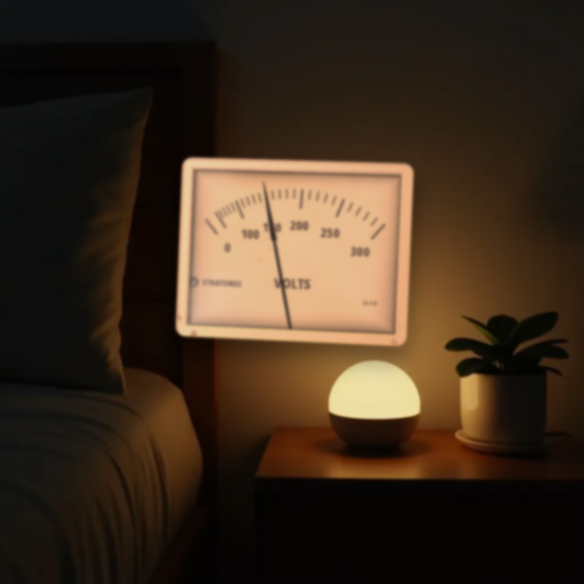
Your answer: 150; V
